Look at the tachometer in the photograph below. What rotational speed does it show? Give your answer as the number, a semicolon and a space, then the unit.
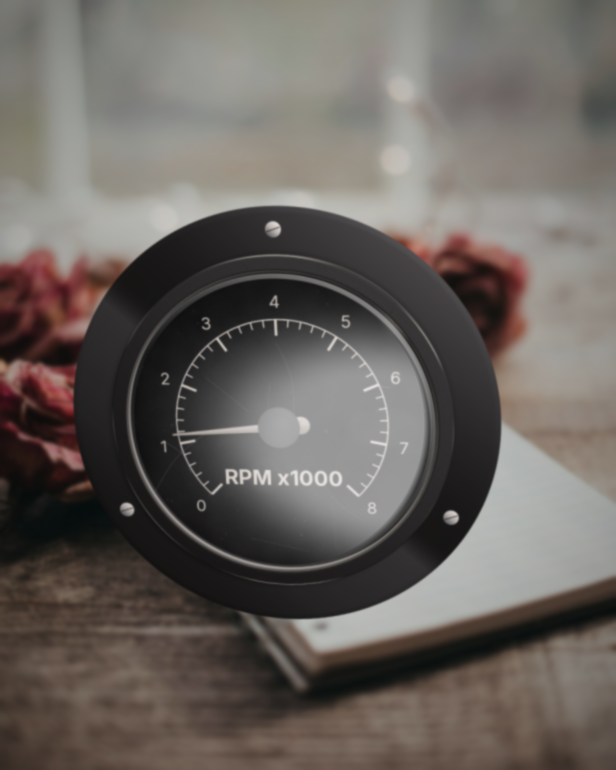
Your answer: 1200; rpm
